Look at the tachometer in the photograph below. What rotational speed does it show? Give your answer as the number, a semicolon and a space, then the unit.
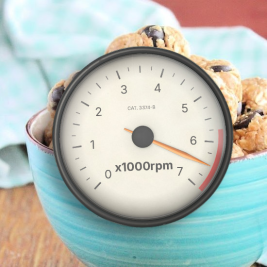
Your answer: 6500; rpm
